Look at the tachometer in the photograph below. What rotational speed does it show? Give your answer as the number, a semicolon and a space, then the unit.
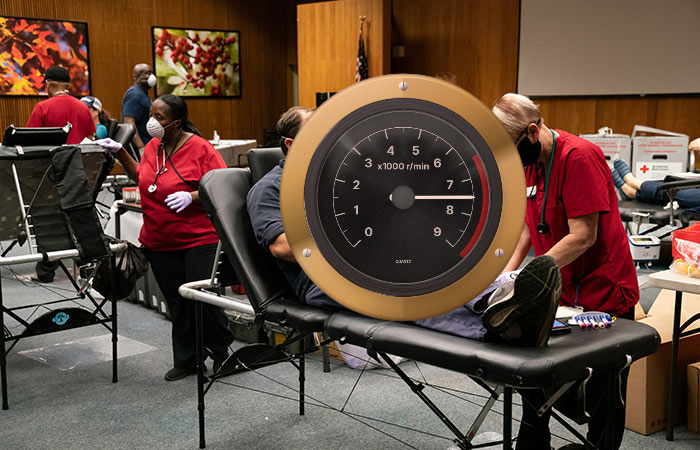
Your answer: 7500; rpm
